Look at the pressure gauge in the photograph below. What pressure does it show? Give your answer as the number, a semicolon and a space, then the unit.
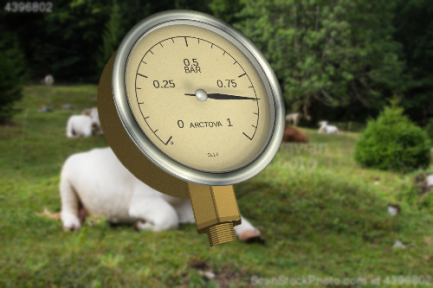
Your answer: 0.85; bar
